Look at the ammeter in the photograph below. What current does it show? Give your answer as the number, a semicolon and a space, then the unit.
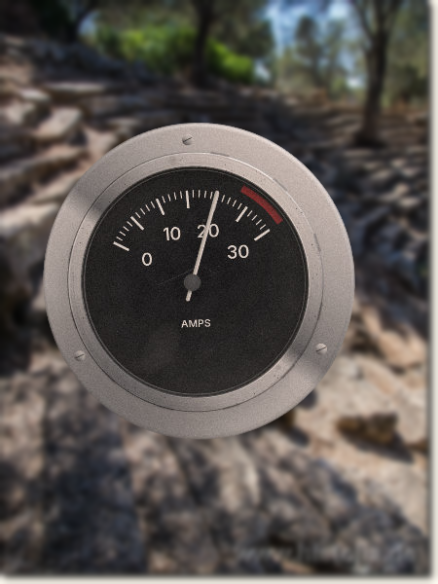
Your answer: 20; A
